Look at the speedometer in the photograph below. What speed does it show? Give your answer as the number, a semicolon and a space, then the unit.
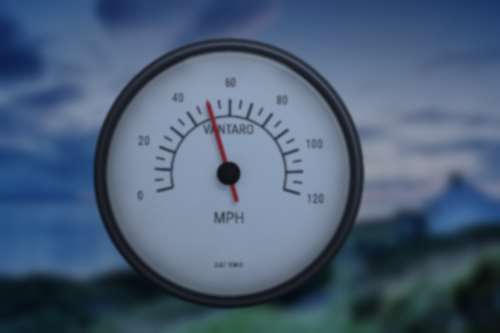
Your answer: 50; mph
